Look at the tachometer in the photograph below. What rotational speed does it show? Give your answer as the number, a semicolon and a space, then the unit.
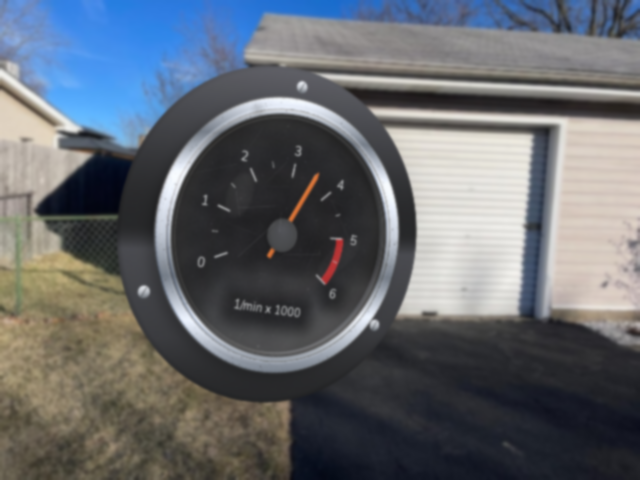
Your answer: 3500; rpm
